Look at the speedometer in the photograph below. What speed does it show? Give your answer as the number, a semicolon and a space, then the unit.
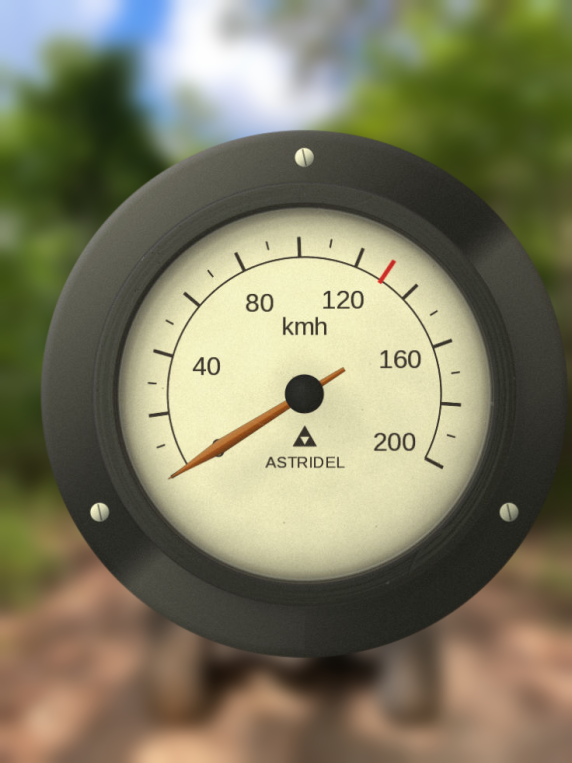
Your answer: 0; km/h
